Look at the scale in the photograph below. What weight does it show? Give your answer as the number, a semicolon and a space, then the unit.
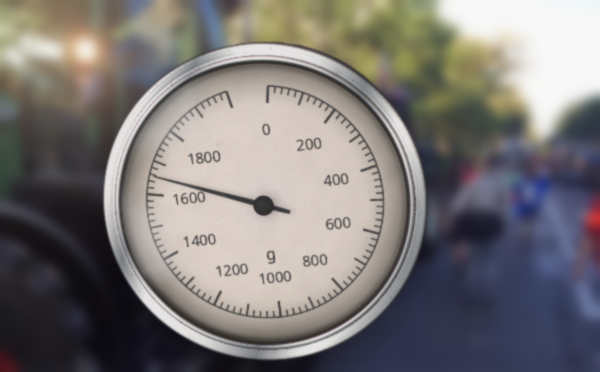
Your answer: 1660; g
